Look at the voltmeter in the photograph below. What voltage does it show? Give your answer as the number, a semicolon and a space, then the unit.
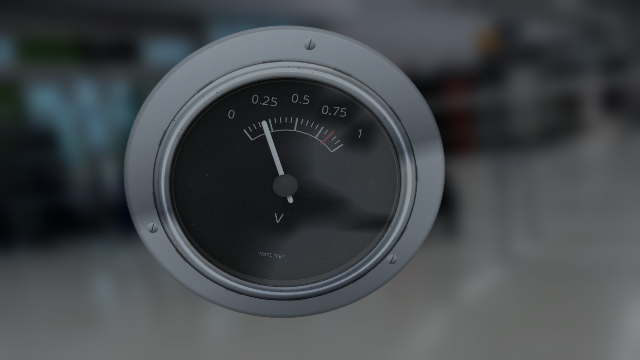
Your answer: 0.2; V
